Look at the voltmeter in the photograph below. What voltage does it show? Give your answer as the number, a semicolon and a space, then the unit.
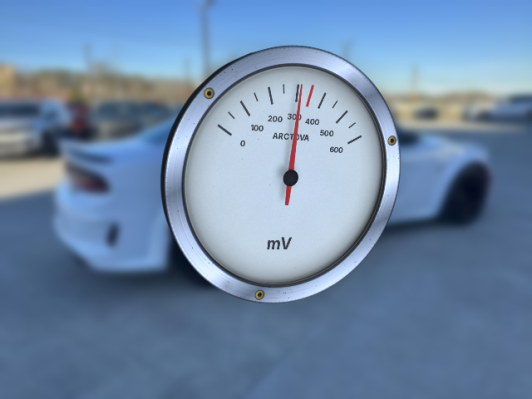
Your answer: 300; mV
